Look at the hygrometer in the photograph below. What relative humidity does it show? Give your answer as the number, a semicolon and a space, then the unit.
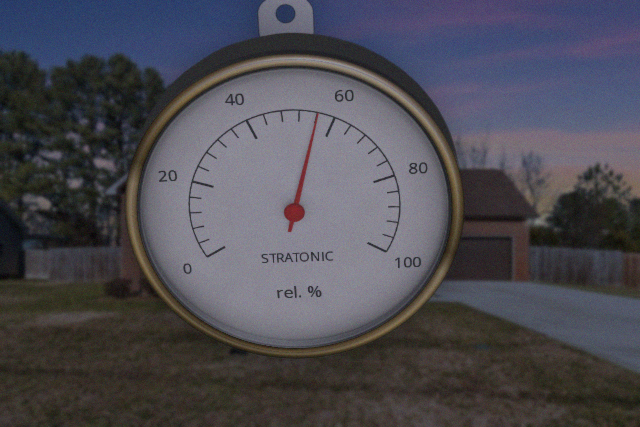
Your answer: 56; %
